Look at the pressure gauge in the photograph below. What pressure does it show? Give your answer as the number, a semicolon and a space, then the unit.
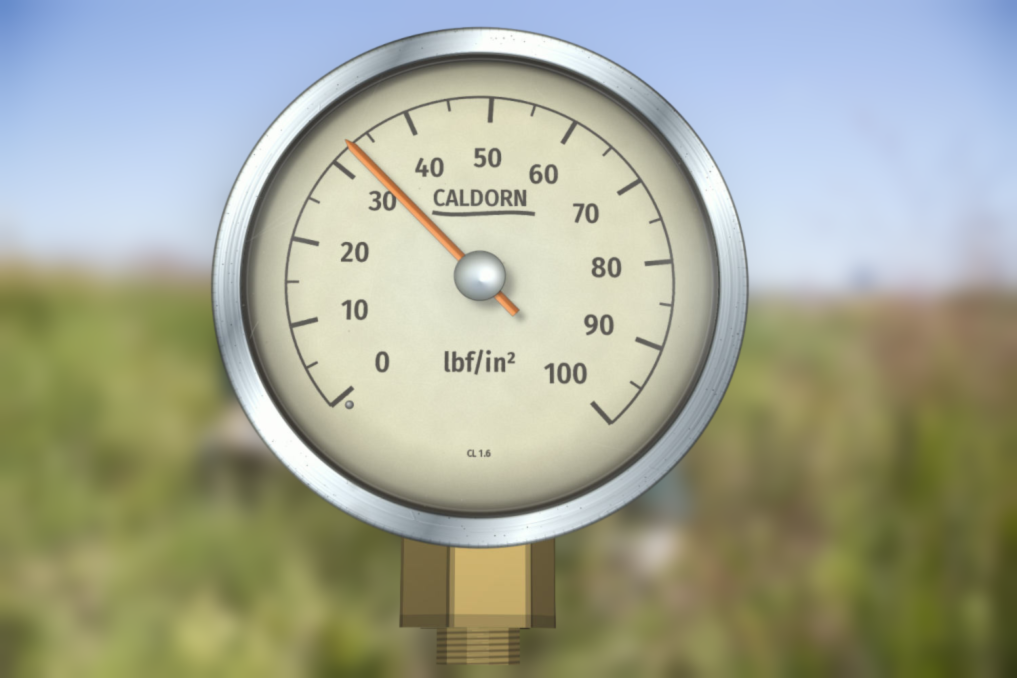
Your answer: 32.5; psi
